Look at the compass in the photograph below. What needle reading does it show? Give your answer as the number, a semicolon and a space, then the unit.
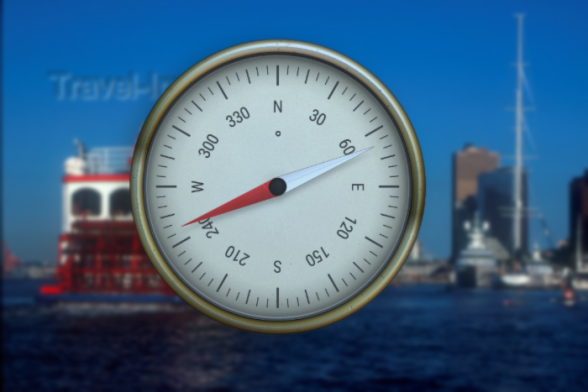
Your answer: 247.5; °
